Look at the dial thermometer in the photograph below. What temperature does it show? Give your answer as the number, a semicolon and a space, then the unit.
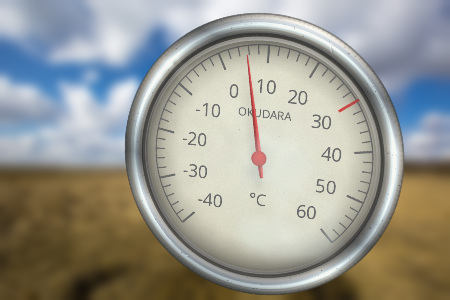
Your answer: 6; °C
